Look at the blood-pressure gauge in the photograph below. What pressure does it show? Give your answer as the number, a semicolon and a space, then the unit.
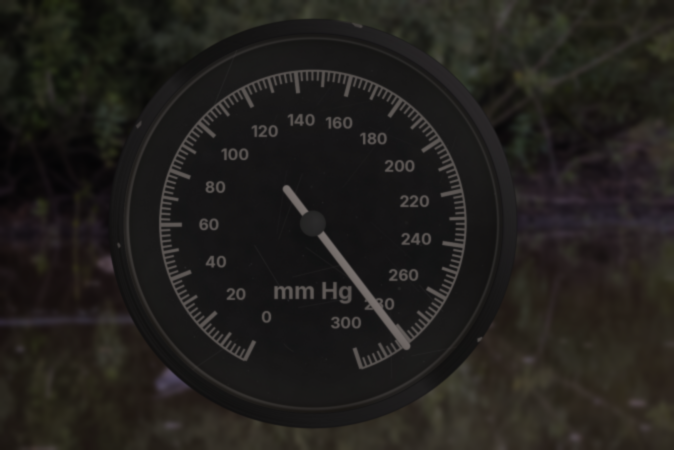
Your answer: 282; mmHg
